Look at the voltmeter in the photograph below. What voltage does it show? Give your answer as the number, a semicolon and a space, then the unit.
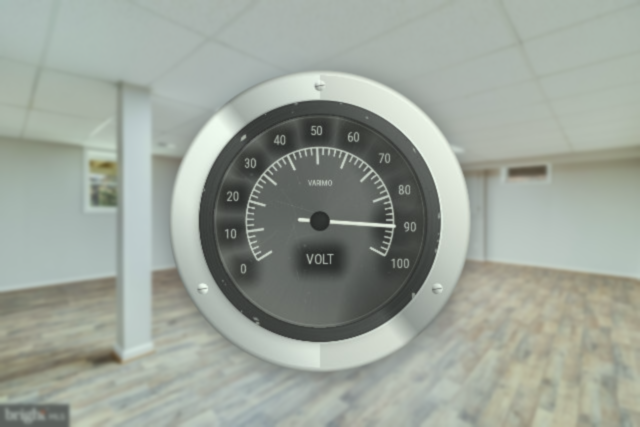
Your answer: 90; V
